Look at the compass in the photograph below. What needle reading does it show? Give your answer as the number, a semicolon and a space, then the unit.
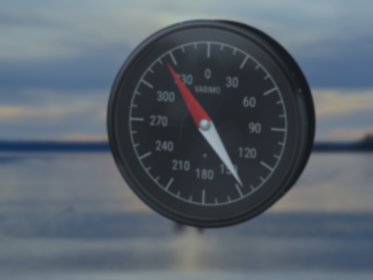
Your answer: 325; °
